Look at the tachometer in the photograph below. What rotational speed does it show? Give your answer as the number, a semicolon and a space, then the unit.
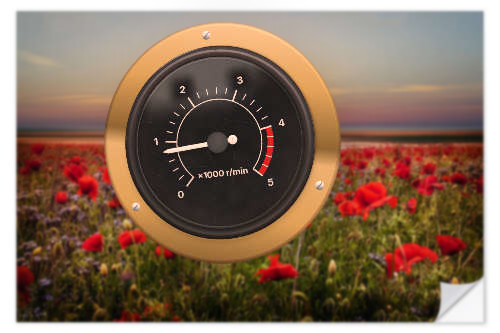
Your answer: 800; rpm
